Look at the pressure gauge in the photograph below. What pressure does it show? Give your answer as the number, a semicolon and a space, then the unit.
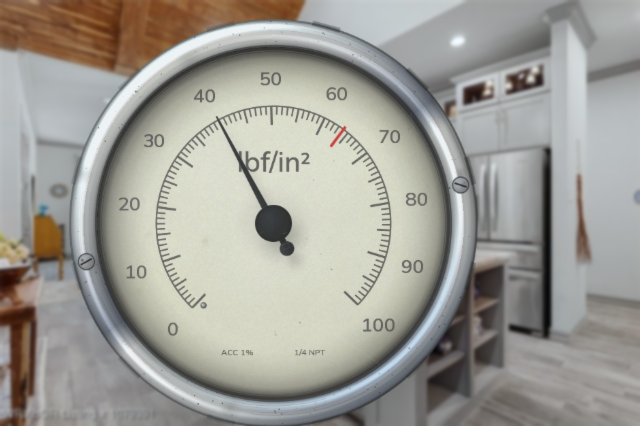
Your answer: 40; psi
